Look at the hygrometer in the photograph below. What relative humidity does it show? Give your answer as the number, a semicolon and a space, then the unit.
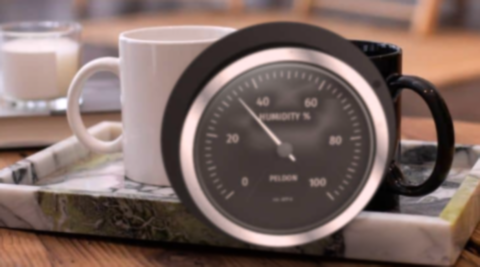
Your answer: 34; %
